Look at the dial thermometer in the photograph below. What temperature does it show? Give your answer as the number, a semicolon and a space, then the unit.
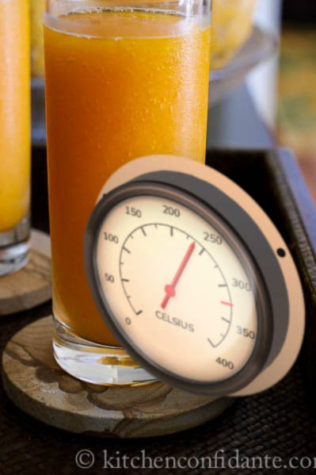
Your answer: 237.5; °C
